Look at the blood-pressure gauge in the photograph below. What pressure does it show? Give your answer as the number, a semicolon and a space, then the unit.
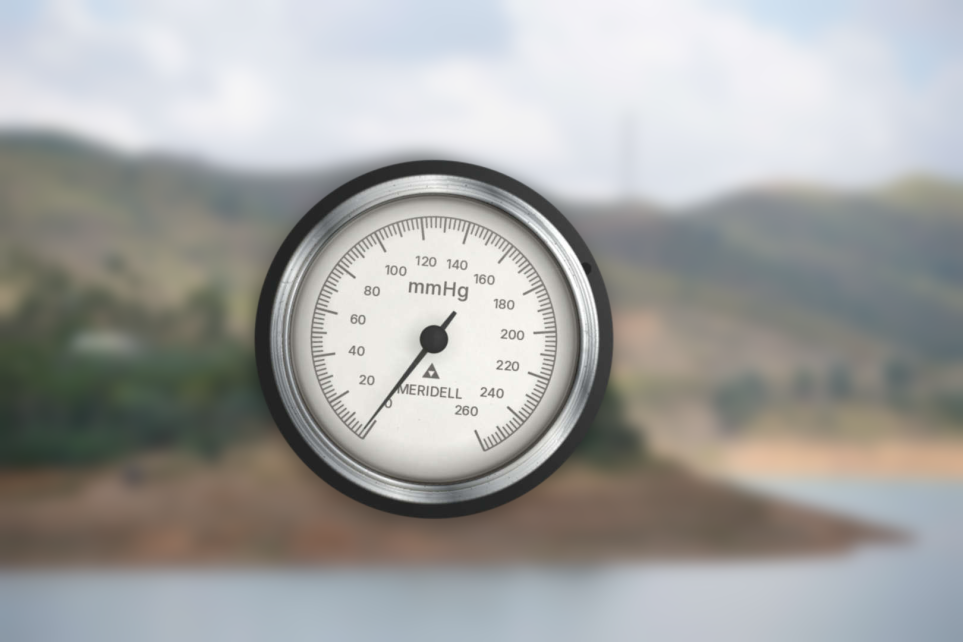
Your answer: 2; mmHg
